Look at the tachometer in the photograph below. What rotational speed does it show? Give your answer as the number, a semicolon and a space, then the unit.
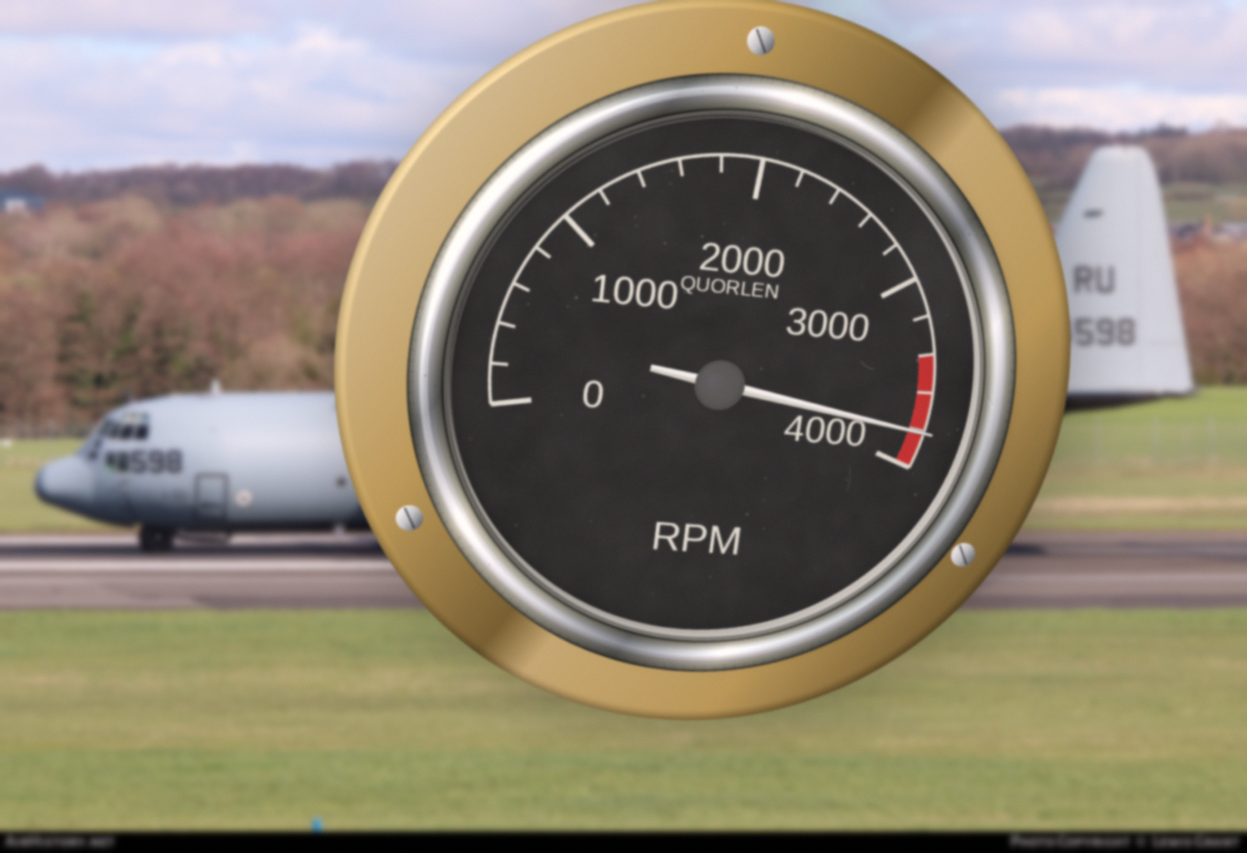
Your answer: 3800; rpm
